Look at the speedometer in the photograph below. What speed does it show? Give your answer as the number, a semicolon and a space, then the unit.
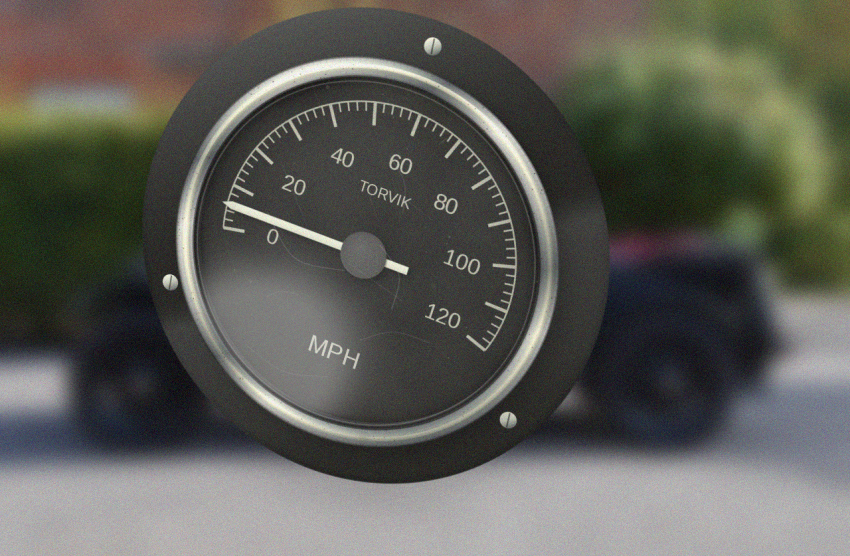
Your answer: 6; mph
